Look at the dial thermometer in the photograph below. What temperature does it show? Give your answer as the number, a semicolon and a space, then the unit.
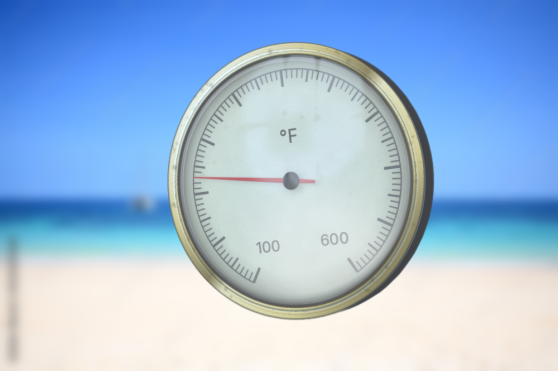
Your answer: 215; °F
